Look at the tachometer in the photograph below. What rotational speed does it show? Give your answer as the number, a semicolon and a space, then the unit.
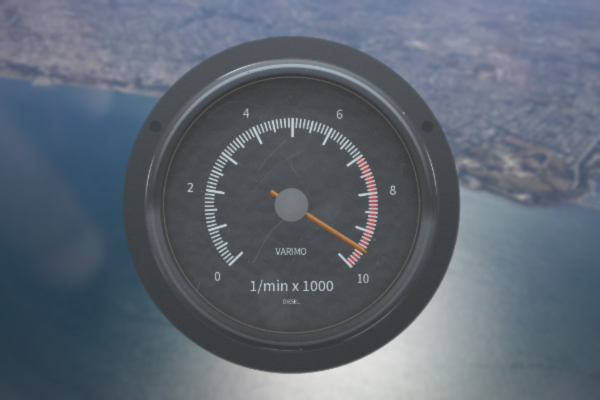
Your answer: 9500; rpm
